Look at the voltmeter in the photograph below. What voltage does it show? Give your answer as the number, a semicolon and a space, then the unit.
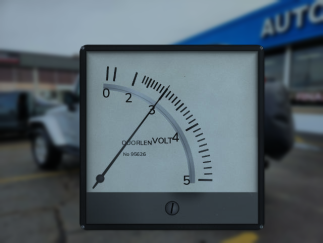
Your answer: 3; V
